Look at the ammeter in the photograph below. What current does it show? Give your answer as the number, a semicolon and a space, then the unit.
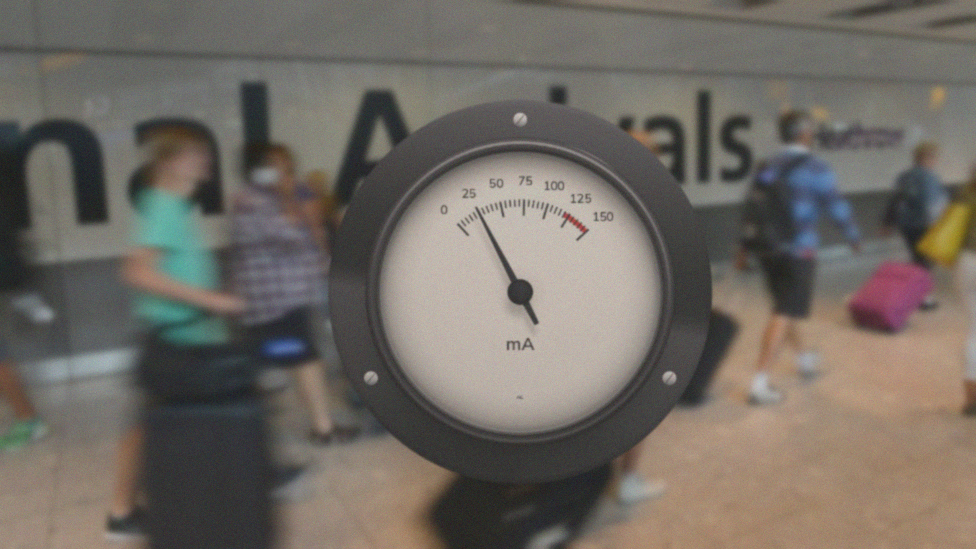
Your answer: 25; mA
